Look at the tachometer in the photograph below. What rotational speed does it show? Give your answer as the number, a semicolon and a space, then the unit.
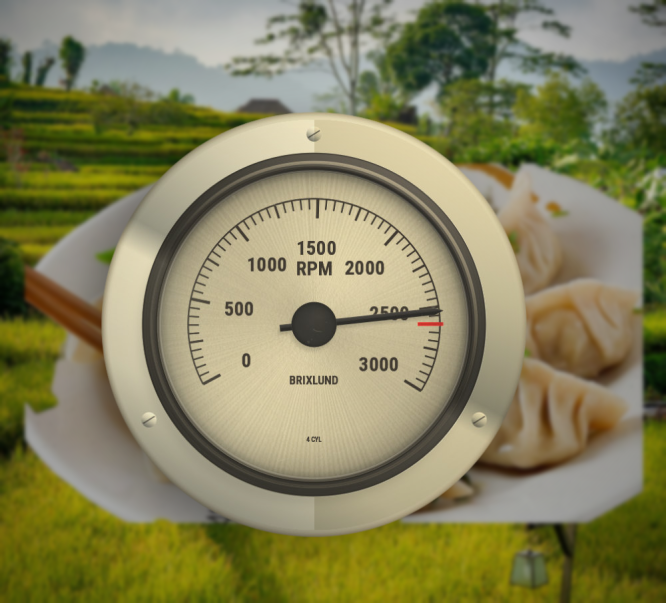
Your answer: 2525; rpm
